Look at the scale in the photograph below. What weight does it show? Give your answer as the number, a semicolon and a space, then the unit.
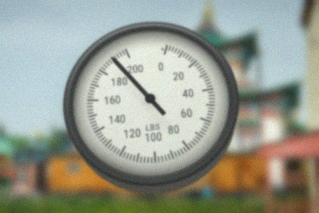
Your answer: 190; lb
